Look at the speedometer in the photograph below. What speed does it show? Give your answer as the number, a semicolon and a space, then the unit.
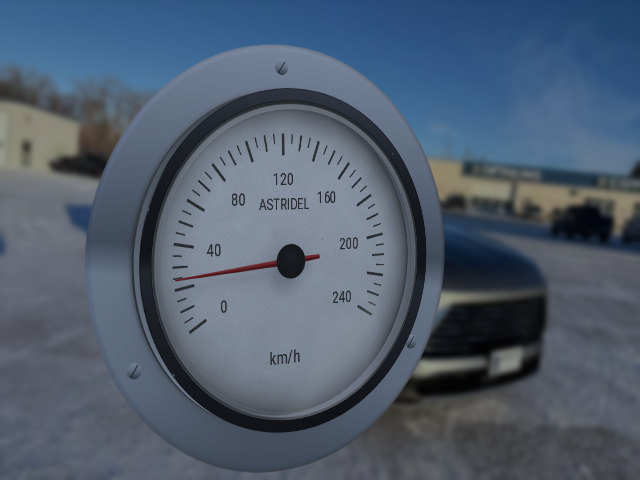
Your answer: 25; km/h
